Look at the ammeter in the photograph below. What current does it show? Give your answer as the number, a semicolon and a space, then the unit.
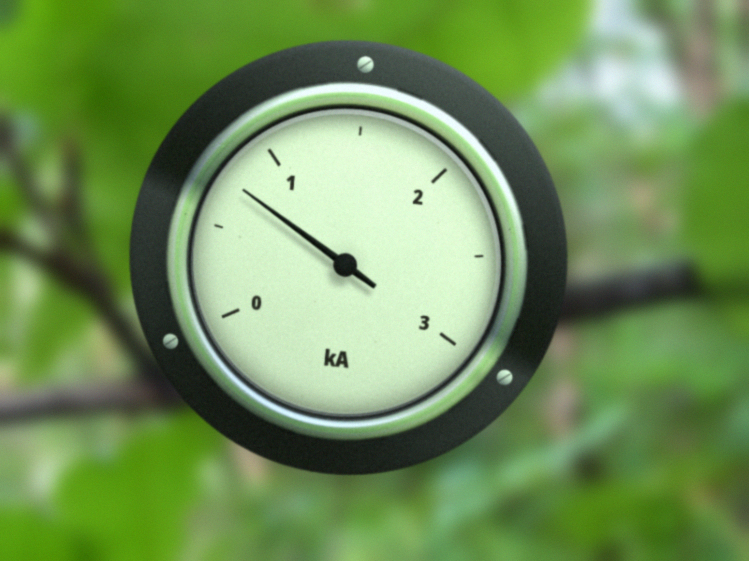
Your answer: 0.75; kA
